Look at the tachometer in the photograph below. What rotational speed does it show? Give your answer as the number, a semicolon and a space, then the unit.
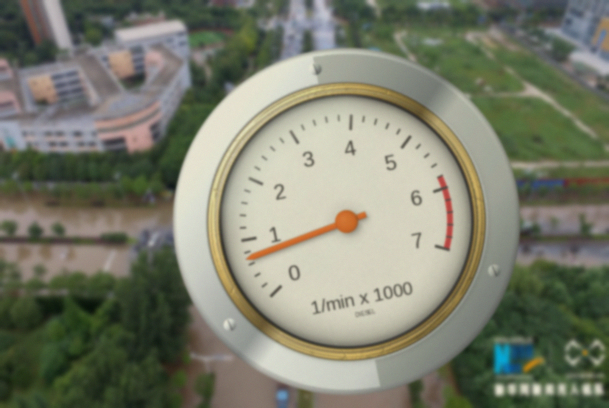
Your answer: 700; rpm
